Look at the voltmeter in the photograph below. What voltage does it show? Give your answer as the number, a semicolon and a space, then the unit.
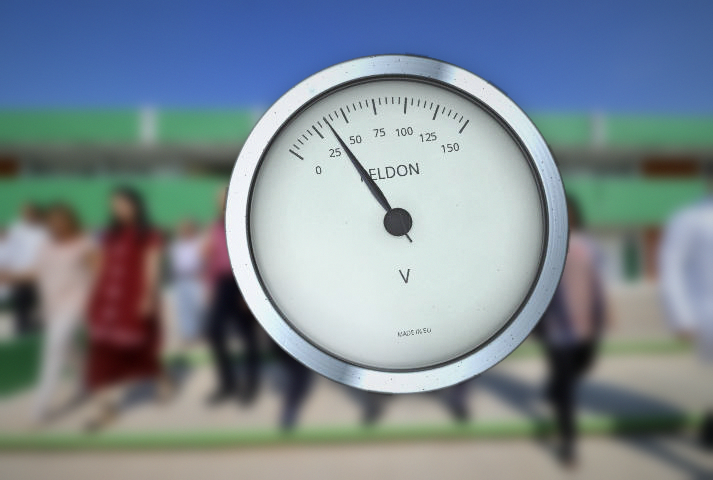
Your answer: 35; V
